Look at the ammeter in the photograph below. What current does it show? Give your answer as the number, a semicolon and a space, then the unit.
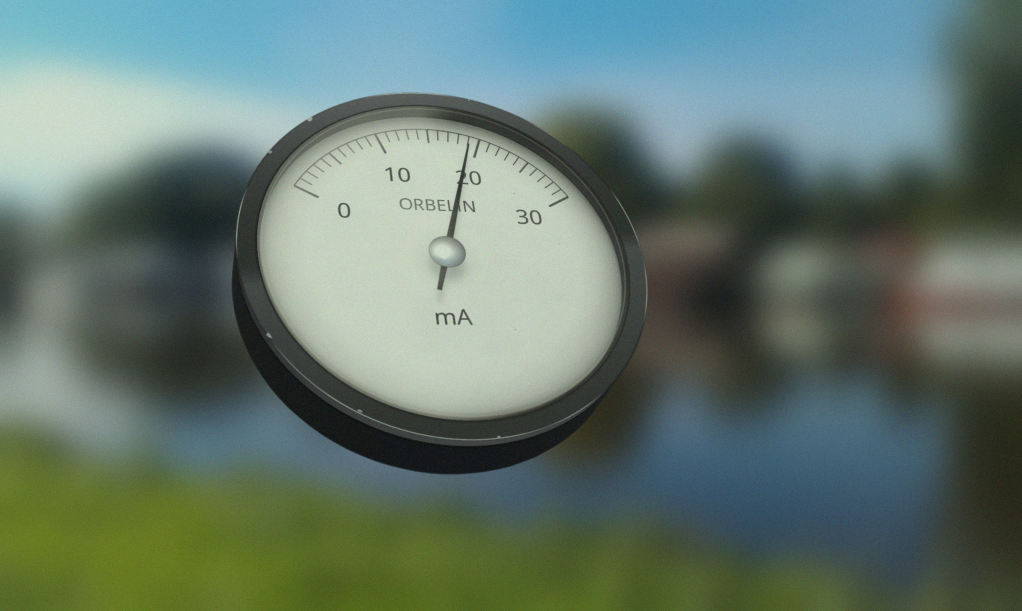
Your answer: 19; mA
